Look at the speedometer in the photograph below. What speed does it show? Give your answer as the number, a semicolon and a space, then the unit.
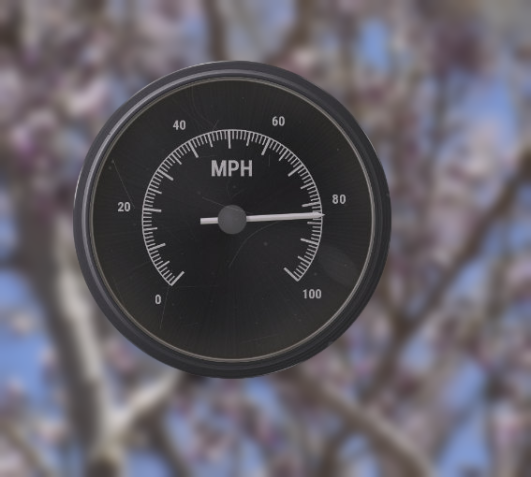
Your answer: 83; mph
